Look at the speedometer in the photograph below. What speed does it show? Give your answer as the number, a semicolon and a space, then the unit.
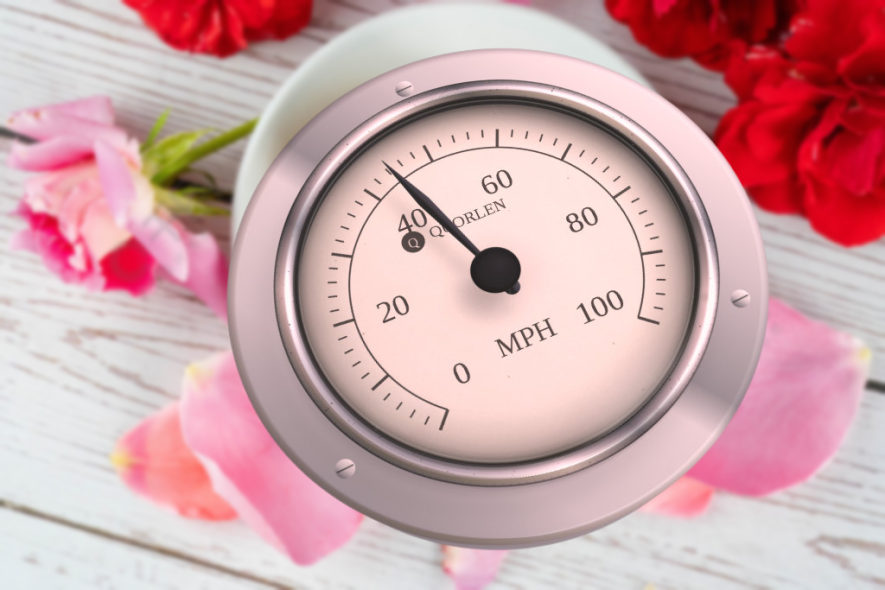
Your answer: 44; mph
